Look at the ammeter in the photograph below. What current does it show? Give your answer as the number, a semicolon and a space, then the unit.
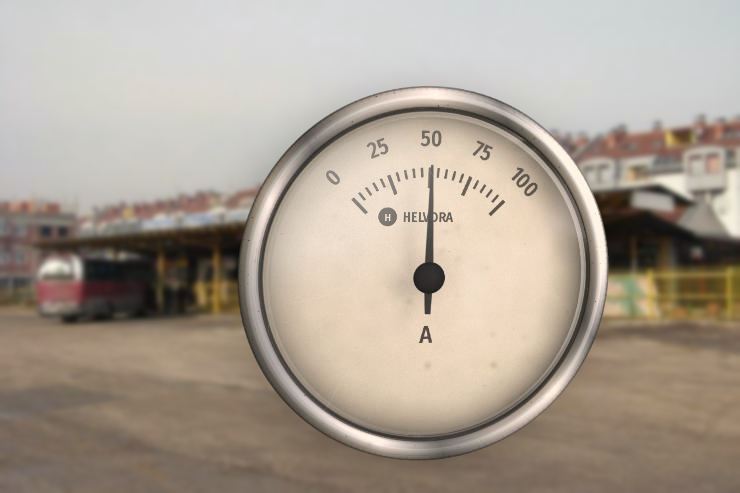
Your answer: 50; A
